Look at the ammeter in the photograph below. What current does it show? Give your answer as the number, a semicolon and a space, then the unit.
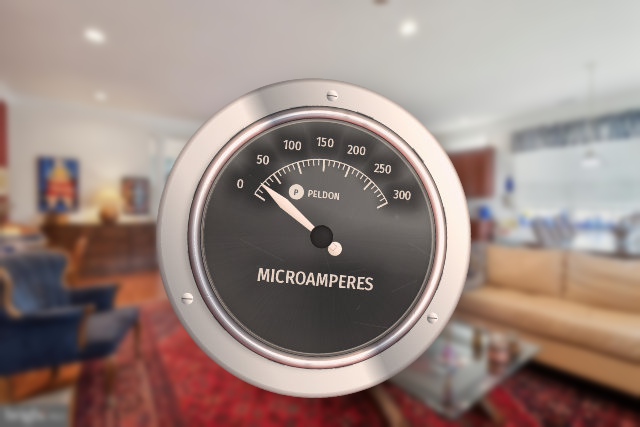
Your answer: 20; µA
